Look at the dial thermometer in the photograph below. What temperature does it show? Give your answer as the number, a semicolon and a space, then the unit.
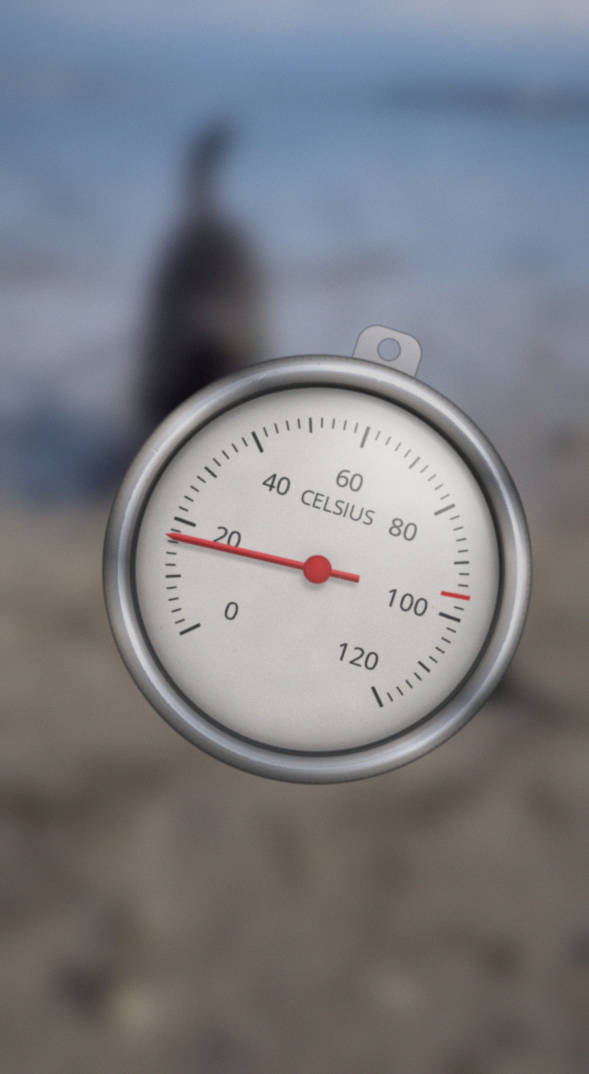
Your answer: 17; °C
